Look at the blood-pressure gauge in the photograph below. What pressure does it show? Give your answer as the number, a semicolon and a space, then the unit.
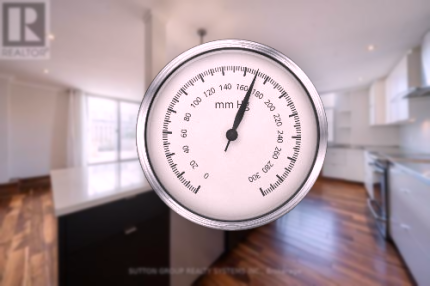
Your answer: 170; mmHg
